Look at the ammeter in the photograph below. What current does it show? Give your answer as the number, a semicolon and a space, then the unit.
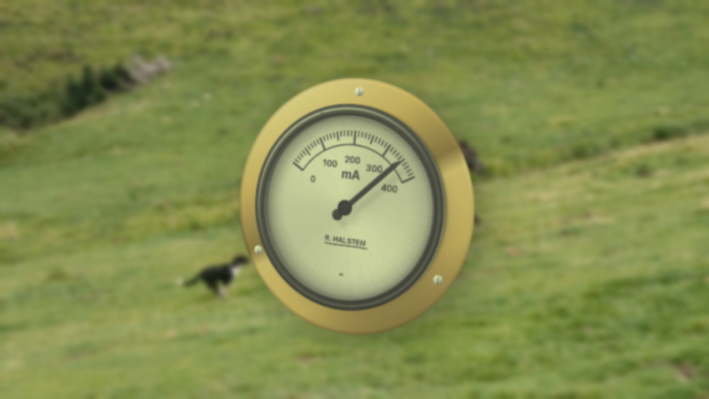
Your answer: 350; mA
